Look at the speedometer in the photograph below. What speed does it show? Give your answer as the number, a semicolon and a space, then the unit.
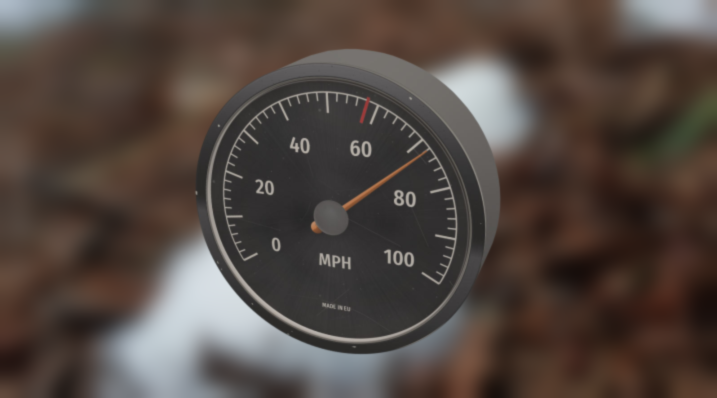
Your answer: 72; mph
